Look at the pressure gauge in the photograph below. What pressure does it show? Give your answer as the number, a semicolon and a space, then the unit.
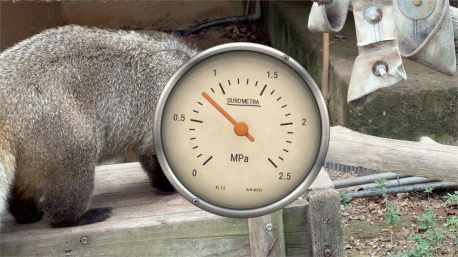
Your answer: 0.8; MPa
